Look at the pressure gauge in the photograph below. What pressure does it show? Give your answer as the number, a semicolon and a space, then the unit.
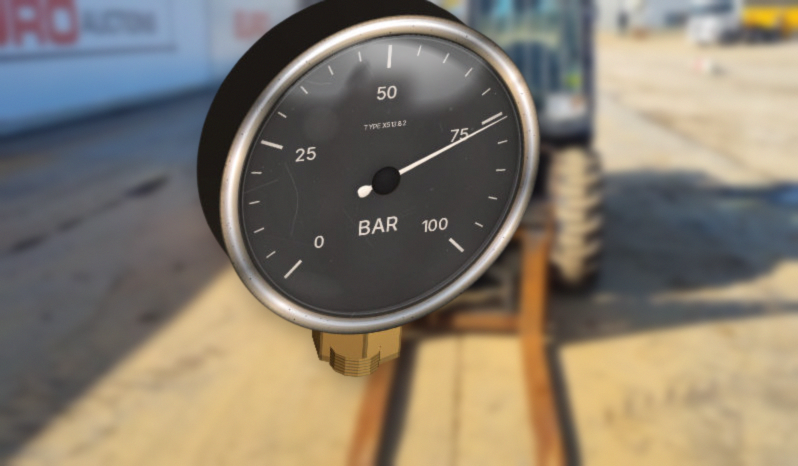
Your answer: 75; bar
